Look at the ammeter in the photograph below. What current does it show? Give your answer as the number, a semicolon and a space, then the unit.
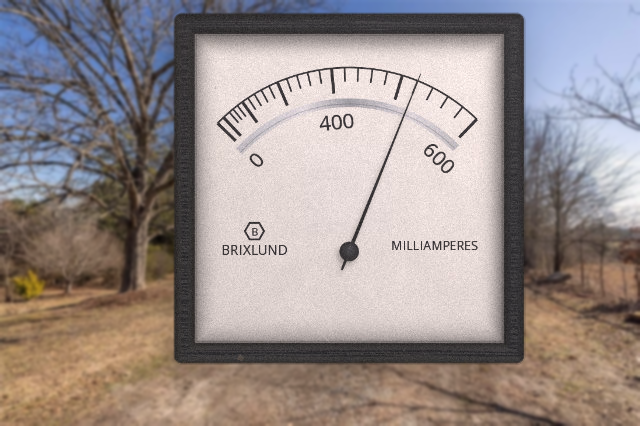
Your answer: 520; mA
